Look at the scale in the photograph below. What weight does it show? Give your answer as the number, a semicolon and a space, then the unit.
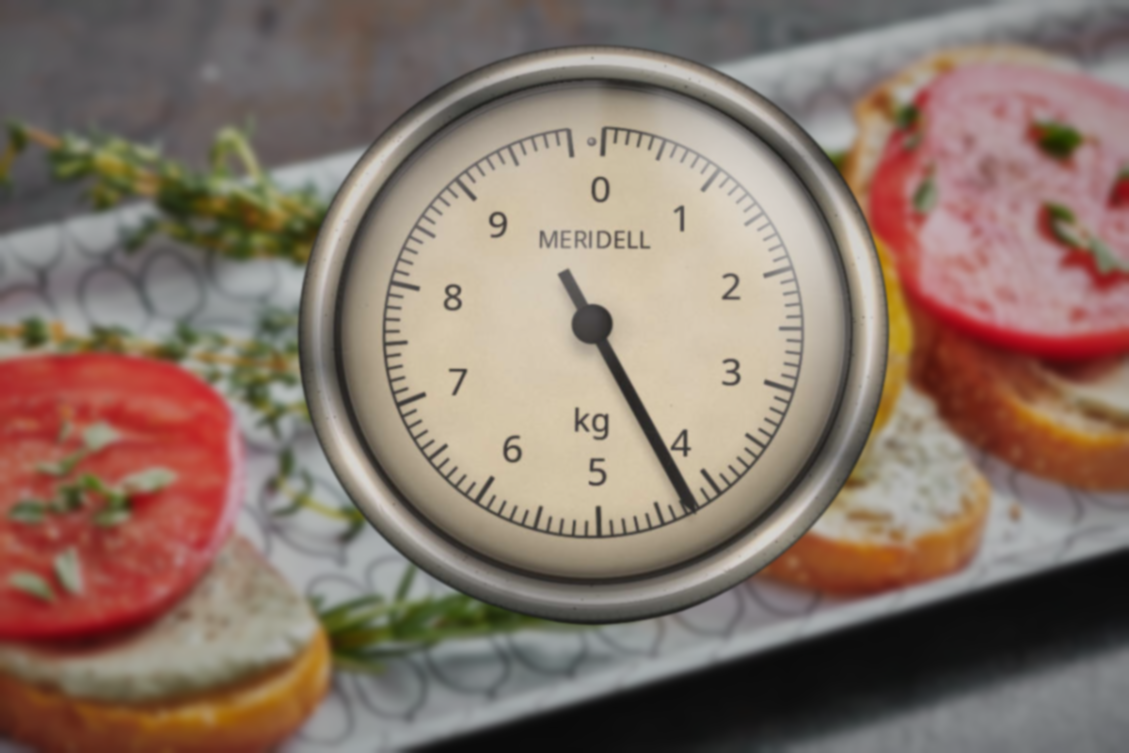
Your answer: 4.25; kg
